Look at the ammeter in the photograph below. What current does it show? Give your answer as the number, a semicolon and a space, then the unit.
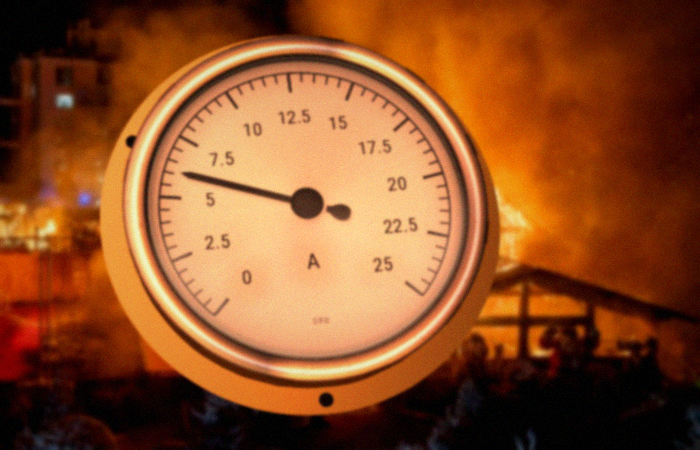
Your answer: 6; A
